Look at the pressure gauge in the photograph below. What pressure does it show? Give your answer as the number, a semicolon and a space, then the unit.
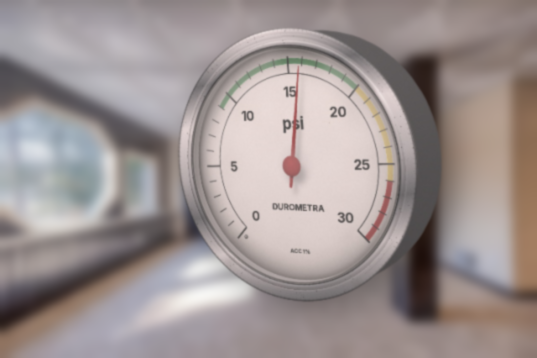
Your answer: 16; psi
